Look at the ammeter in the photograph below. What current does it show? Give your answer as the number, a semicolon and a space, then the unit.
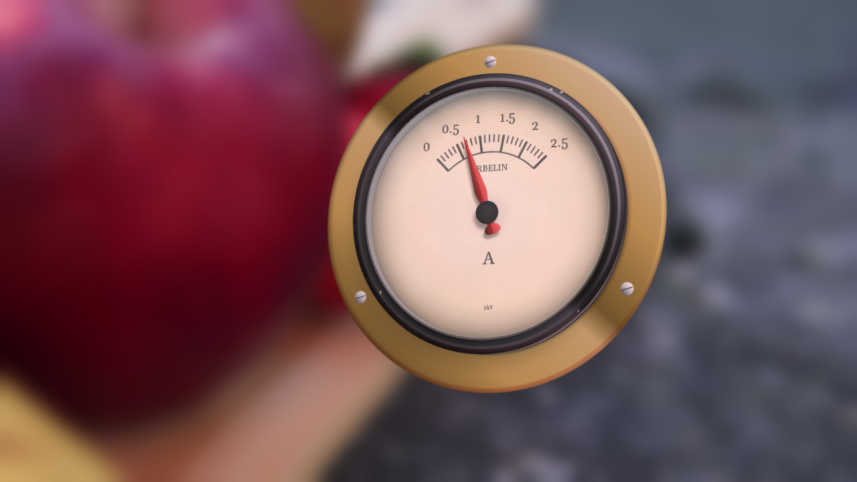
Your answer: 0.7; A
